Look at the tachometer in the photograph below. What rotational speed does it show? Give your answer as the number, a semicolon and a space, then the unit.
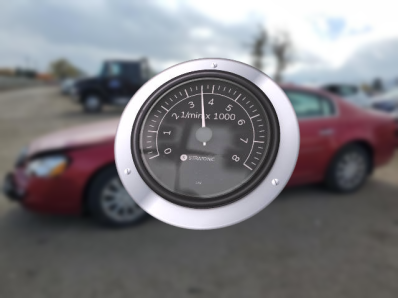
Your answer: 3600; rpm
